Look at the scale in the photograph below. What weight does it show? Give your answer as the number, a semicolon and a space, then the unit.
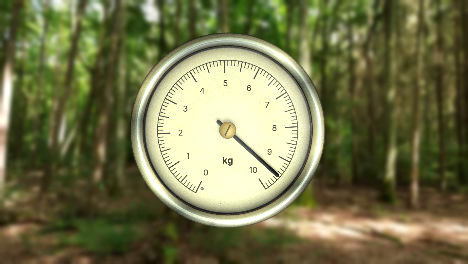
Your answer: 9.5; kg
